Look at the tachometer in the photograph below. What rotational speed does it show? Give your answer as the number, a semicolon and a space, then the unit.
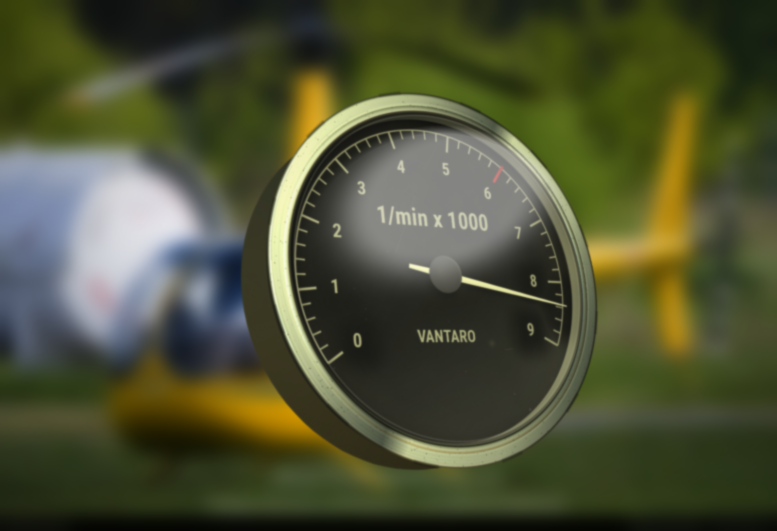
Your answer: 8400; rpm
